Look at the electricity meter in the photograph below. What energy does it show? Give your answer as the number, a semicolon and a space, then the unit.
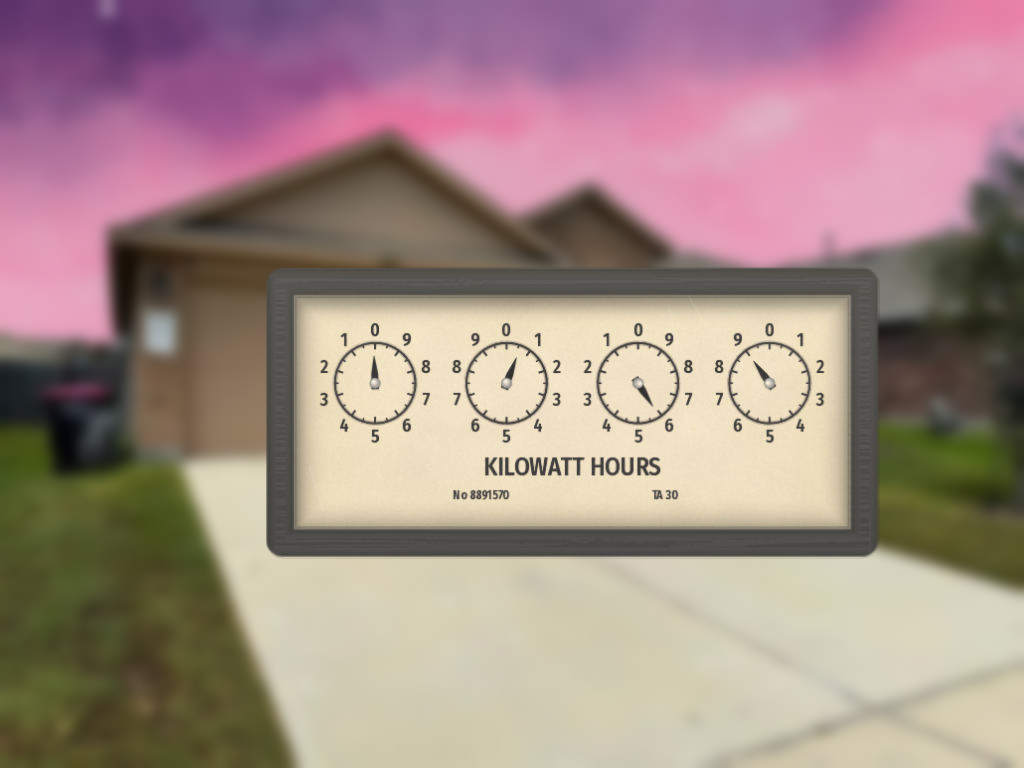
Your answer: 59; kWh
